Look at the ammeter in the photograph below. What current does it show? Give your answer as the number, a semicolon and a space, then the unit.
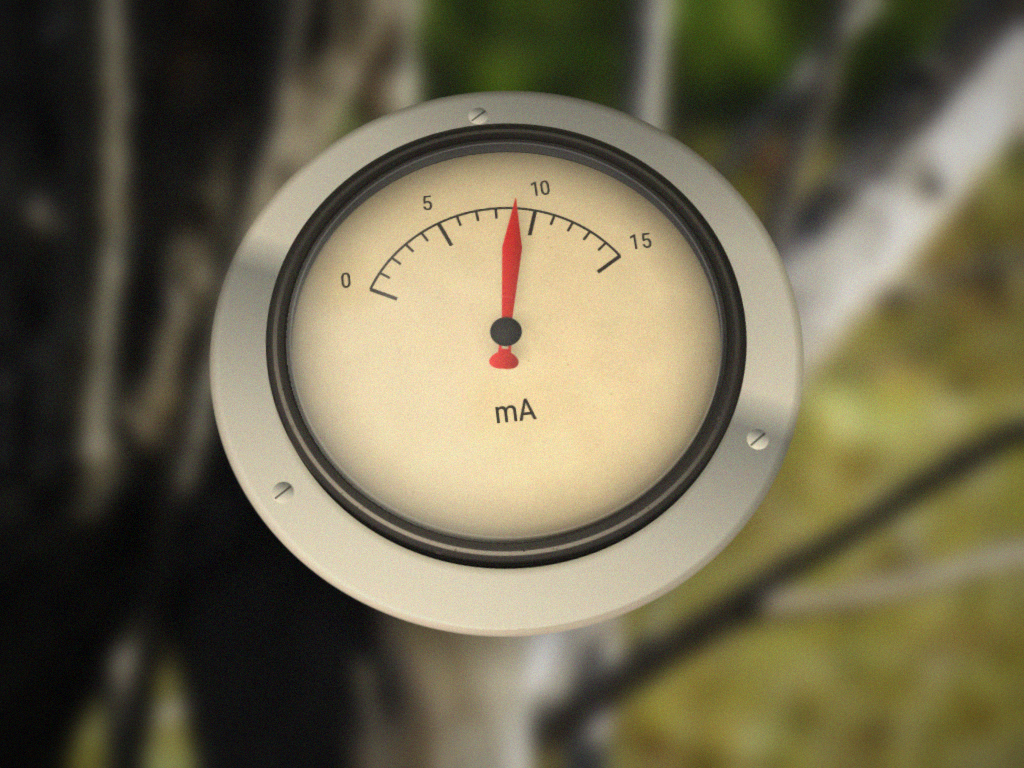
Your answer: 9; mA
